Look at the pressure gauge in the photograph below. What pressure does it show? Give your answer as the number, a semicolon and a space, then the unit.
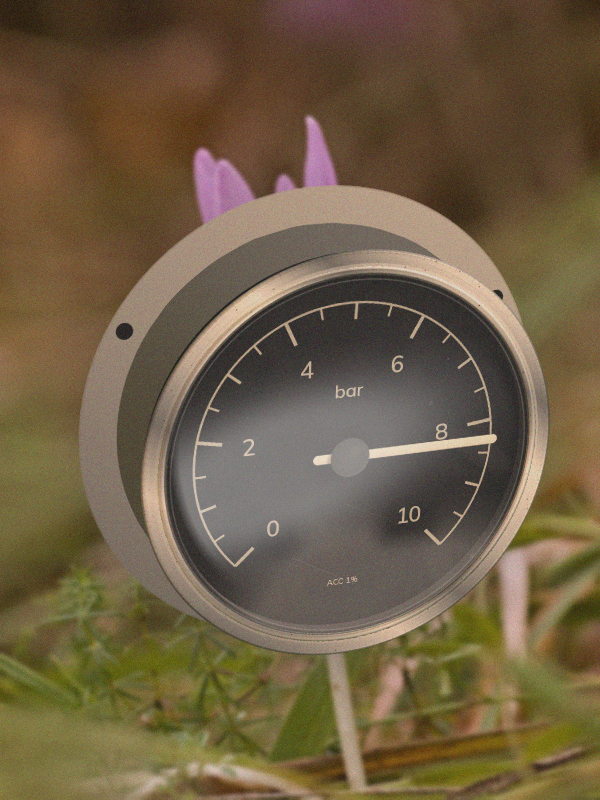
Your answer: 8.25; bar
